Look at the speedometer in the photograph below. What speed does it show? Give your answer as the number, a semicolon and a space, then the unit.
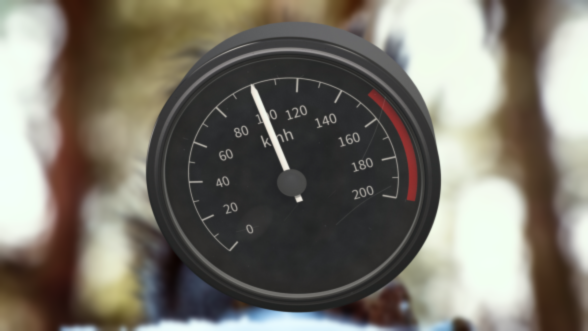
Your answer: 100; km/h
